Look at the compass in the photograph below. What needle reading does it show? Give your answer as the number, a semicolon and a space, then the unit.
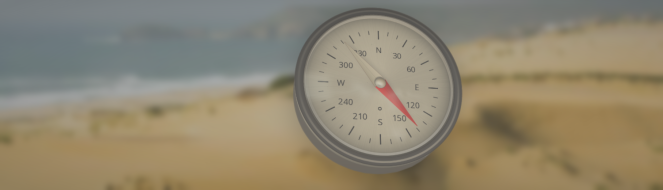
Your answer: 140; °
